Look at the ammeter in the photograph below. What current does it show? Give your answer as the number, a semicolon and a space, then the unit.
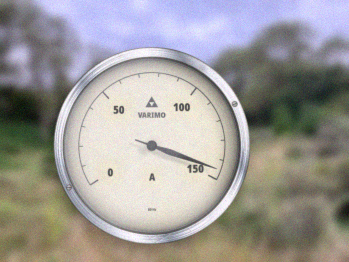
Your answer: 145; A
